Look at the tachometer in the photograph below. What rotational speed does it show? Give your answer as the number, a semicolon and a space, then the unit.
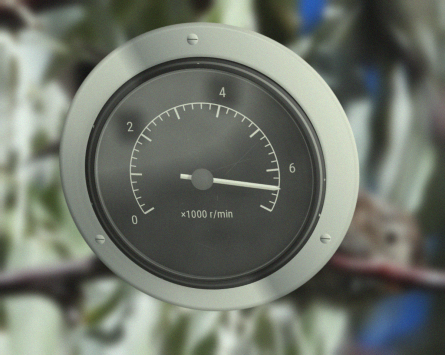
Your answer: 6400; rpm
